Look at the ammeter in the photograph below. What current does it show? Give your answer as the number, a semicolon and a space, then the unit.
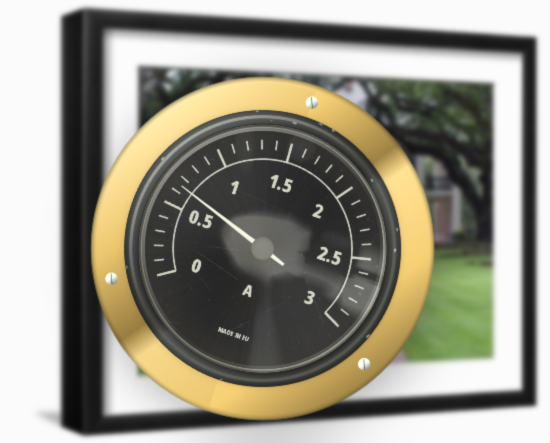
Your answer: 0.65; A
